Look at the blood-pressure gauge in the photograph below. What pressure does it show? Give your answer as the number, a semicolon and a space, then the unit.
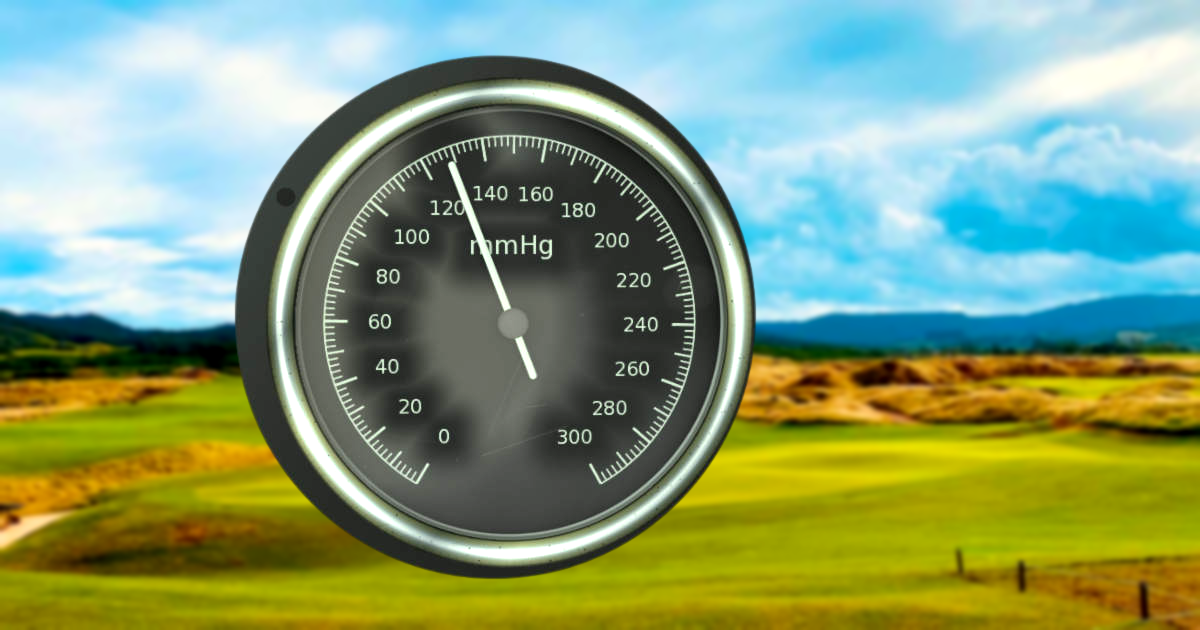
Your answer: 128; mmHg
